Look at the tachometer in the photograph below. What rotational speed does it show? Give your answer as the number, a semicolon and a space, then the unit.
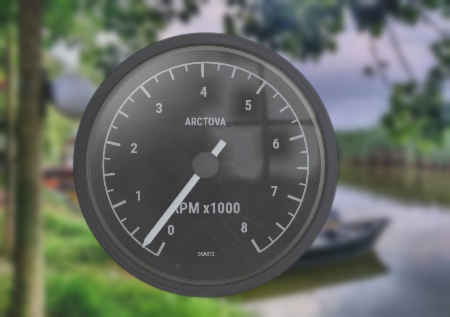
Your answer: 250; rpm
